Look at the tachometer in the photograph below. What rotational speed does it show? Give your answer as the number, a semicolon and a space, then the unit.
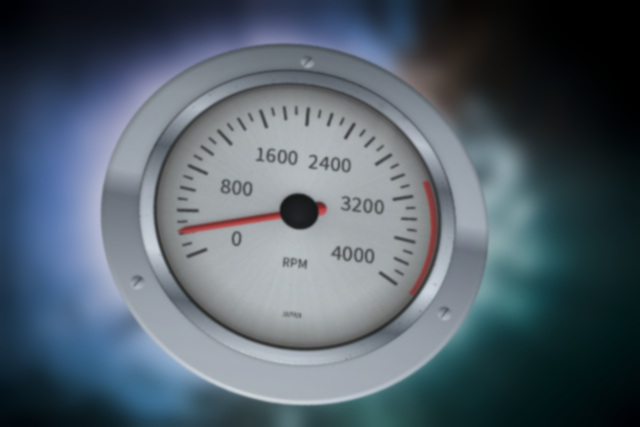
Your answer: 200; rpm
